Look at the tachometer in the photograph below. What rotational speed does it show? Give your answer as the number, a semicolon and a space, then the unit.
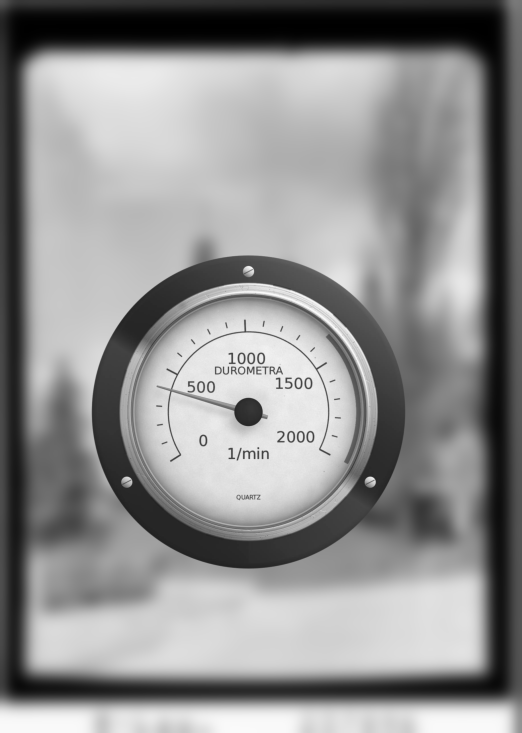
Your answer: 400; rpm
